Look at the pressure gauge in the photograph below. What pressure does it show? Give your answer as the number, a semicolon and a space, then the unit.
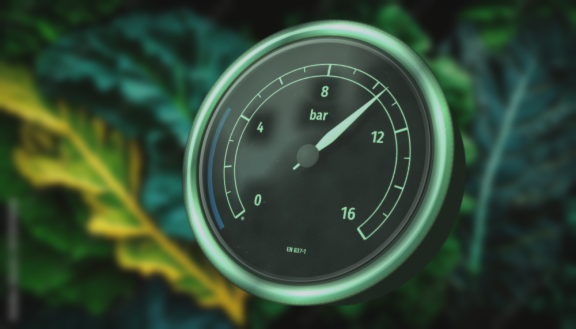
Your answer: 10.5; bar
